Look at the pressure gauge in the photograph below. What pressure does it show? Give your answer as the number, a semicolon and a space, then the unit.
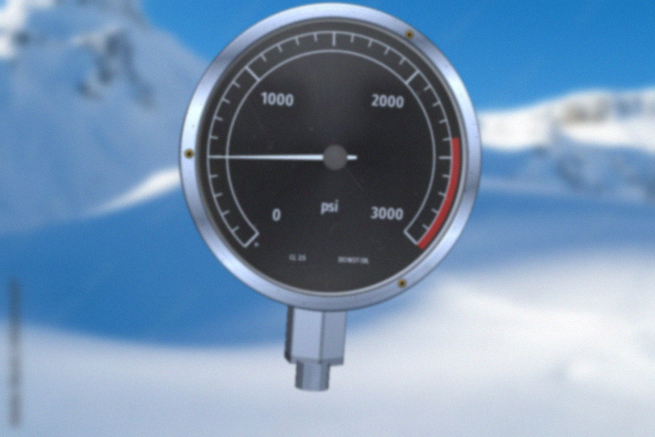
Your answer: 500; psi
